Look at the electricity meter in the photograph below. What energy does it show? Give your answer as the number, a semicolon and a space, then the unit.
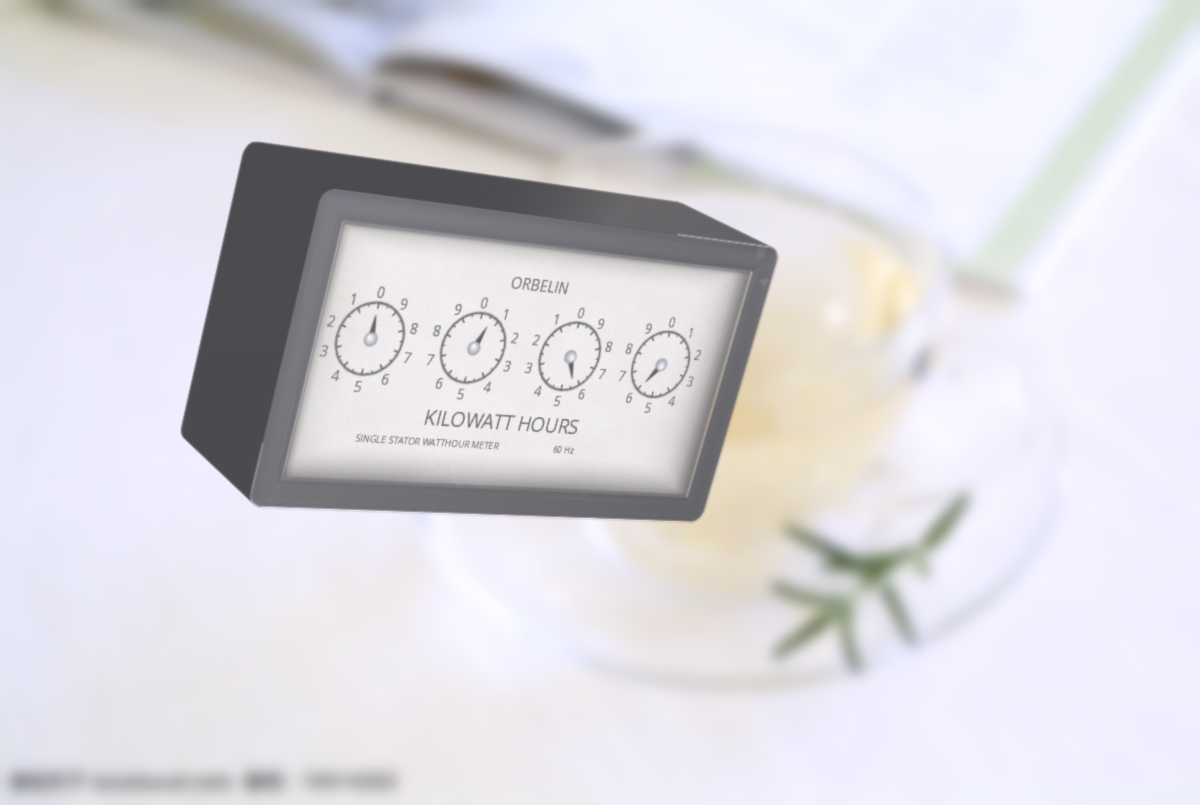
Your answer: 56; kWh
